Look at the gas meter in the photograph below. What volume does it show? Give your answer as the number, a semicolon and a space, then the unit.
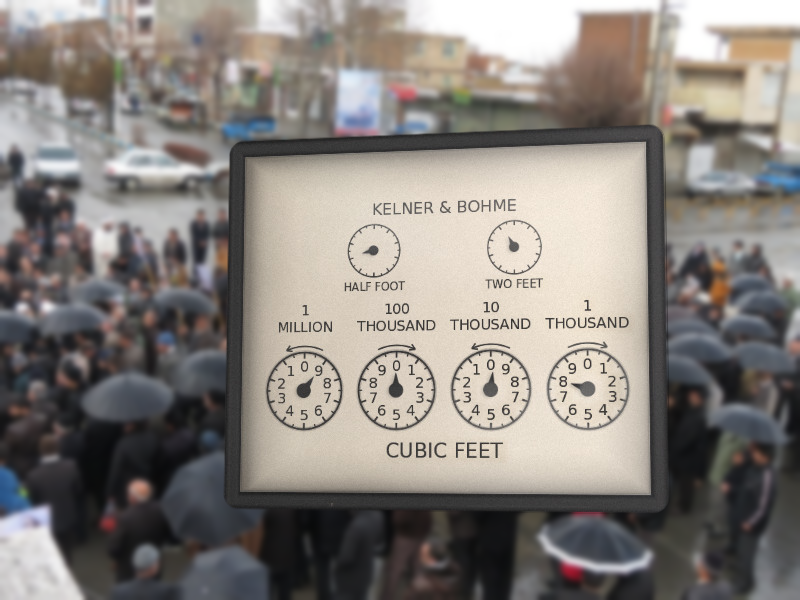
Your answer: 899800; ft³
